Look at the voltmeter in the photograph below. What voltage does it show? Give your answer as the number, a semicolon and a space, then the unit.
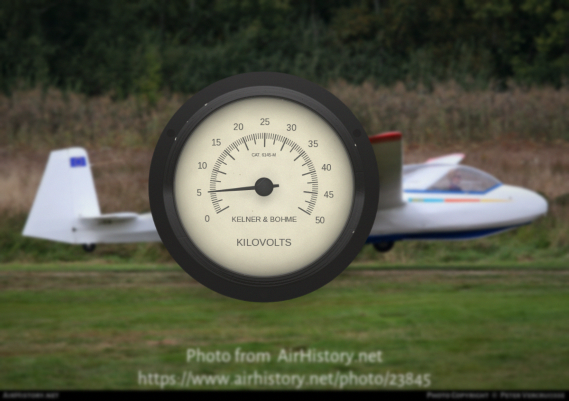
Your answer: 5; kV
